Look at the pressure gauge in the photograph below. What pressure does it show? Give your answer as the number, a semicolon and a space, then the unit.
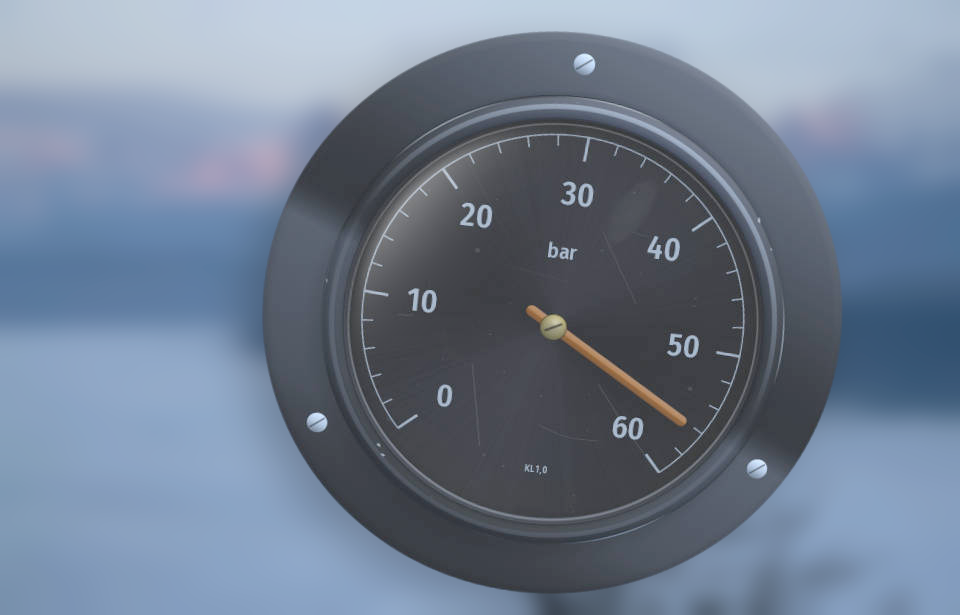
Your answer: 56; bar
